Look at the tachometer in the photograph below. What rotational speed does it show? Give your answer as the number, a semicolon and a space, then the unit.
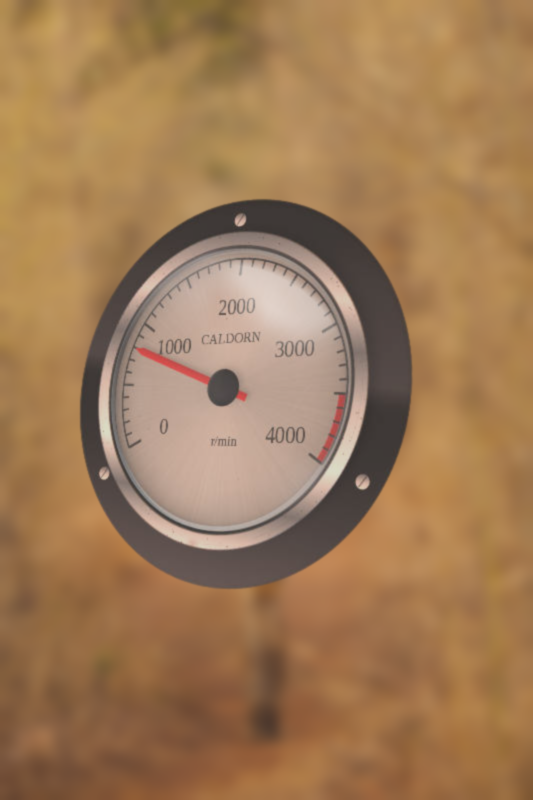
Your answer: 800; rpm
